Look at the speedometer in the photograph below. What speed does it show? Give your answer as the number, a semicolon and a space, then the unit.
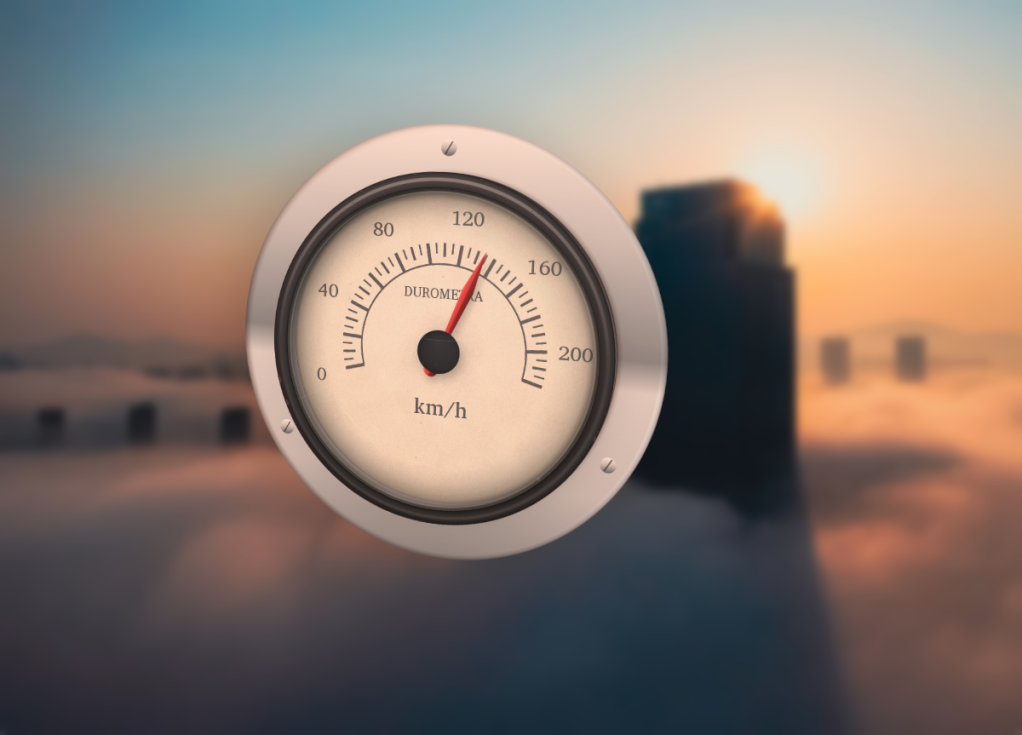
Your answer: 135; km/h
